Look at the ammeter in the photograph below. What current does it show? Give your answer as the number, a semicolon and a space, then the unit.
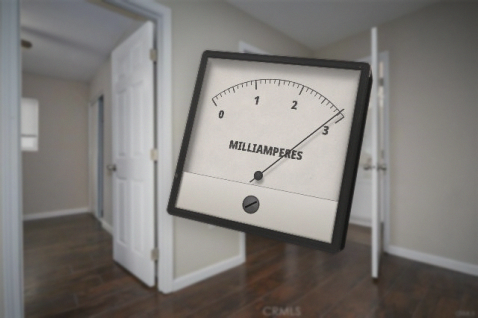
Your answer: 2.9; mA
